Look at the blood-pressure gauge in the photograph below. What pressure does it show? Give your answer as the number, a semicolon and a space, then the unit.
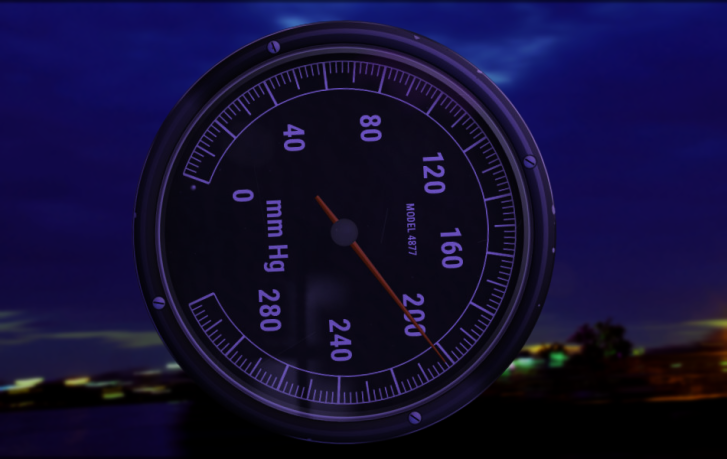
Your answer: 202; mmHg
